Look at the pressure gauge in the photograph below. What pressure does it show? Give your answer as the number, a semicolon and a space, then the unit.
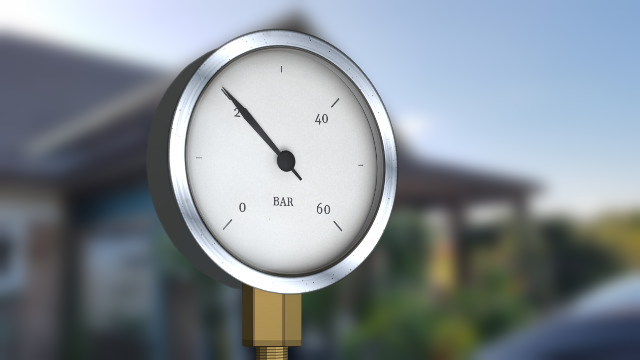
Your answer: 20; bar
